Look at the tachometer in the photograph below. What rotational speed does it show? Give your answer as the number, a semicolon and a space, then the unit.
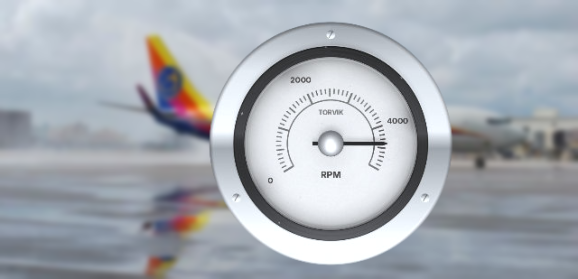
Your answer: 4400; rpm
